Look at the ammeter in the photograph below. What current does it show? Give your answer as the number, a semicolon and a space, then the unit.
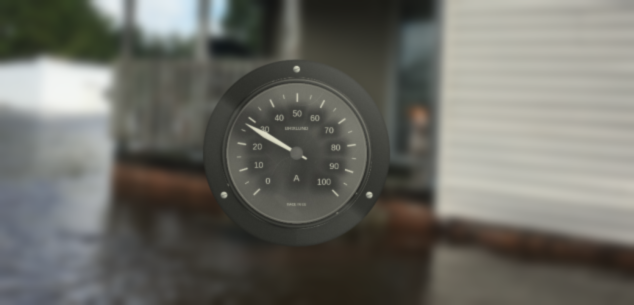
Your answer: 27.5; A
